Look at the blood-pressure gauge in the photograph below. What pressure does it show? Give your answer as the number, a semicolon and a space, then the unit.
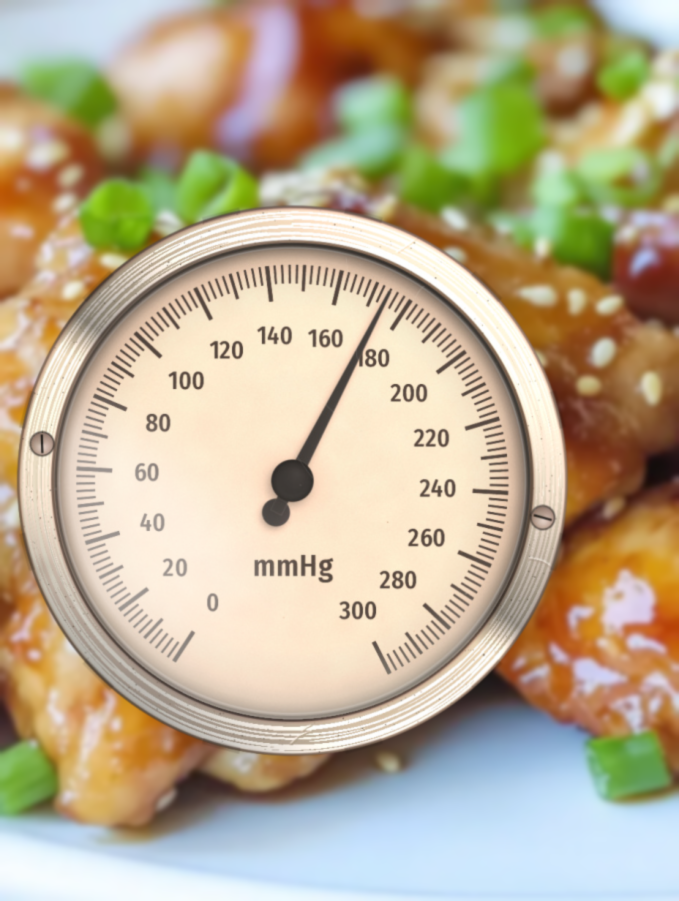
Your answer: 174; mmHg
